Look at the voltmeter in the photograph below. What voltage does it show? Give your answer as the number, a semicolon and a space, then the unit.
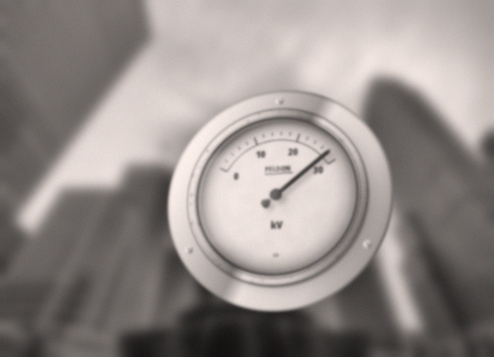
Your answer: 28; kV
